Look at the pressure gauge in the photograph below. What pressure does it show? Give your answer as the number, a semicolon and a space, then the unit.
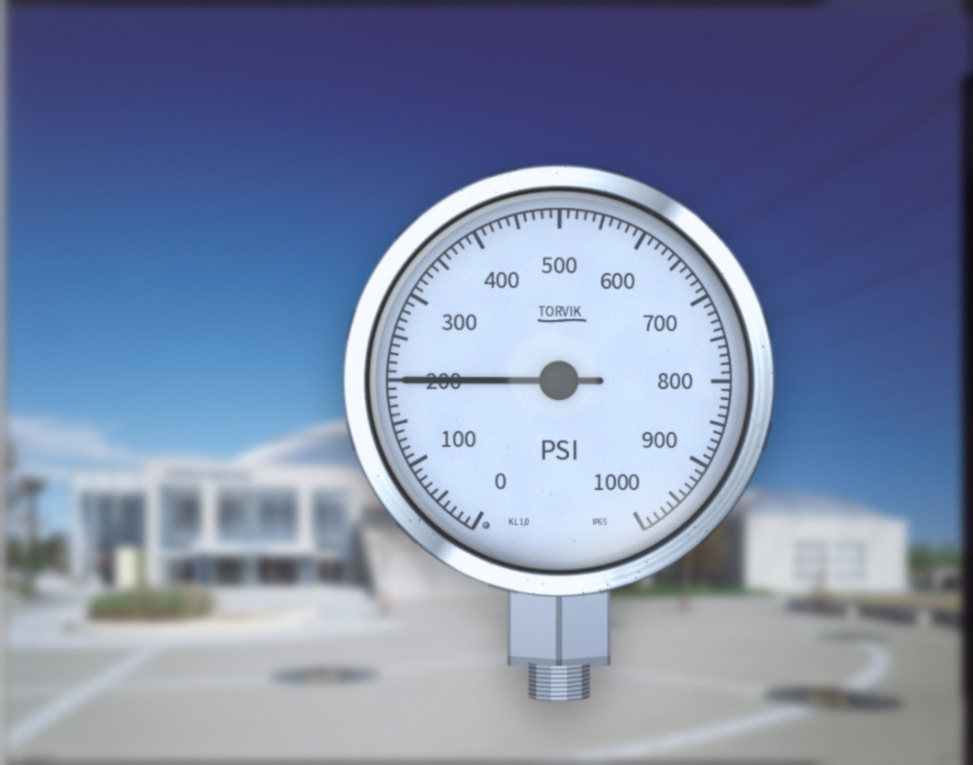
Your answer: 200; psi
